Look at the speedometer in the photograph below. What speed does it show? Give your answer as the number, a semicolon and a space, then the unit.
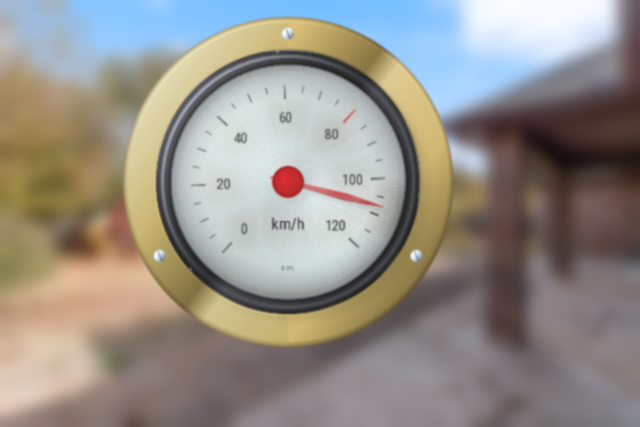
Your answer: 107.5; km/h
